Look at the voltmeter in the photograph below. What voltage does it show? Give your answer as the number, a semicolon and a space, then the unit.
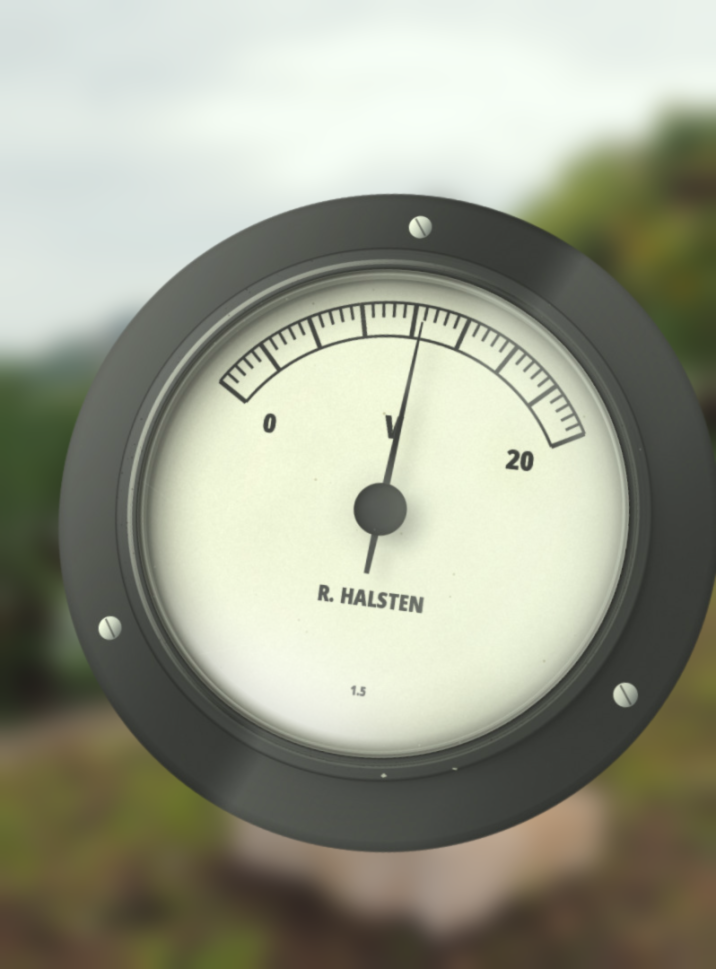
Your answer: 10.5; V
